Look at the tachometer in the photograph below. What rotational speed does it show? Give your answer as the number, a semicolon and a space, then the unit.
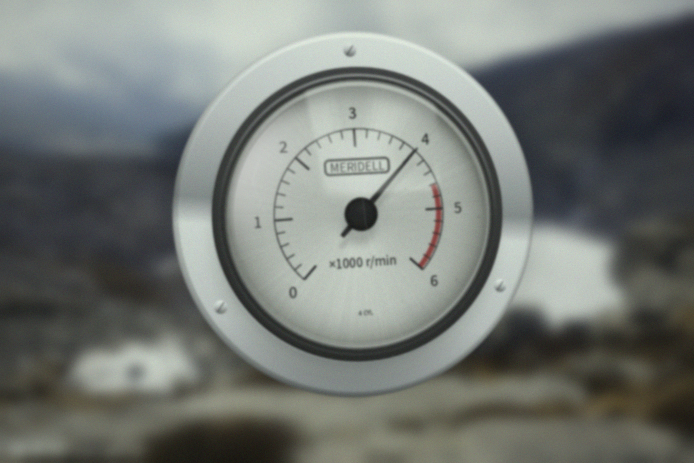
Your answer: 4000; rpm
